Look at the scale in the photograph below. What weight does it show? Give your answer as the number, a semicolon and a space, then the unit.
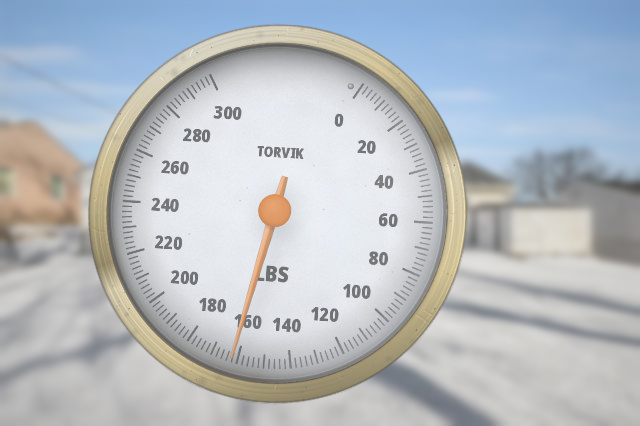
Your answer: 162; lb
